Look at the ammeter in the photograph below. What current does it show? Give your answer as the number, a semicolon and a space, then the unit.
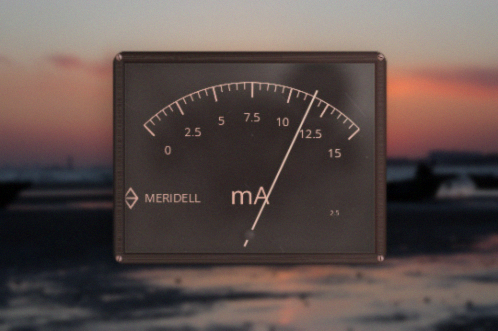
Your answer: 11.5; mA
